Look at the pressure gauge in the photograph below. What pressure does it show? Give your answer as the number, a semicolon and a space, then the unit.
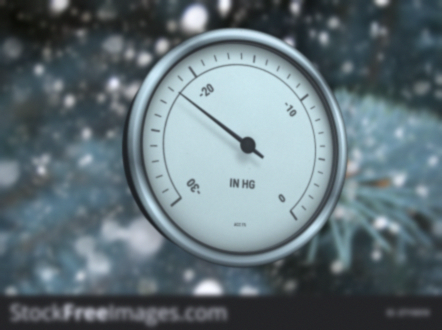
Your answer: -22; inHg
